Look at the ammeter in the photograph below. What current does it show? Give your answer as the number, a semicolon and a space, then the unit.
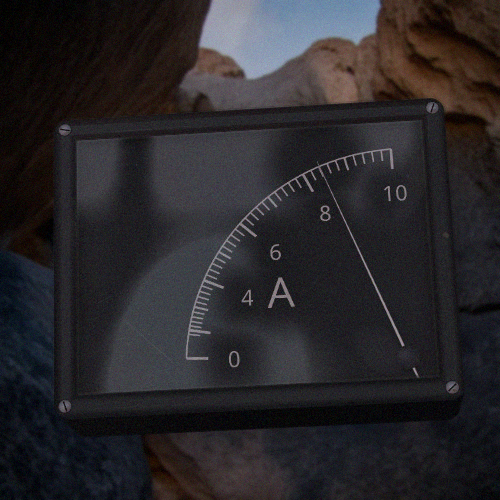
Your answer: 8.4; A
